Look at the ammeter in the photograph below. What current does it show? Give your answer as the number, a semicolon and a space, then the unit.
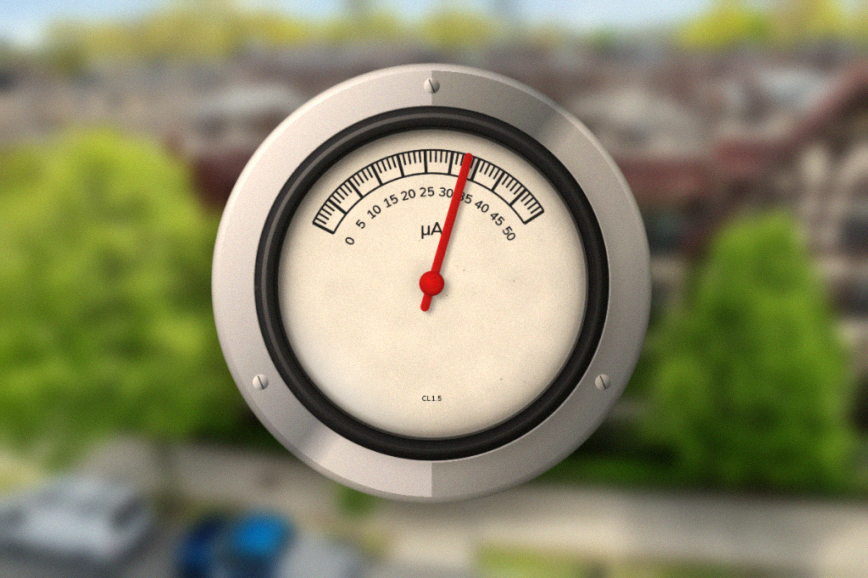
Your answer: 33; µA
